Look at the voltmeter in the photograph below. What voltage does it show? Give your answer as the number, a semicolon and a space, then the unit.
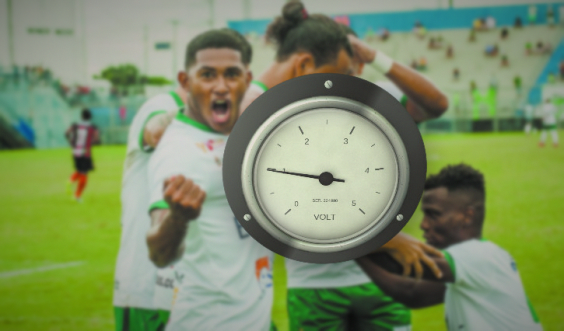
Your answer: 1; V
